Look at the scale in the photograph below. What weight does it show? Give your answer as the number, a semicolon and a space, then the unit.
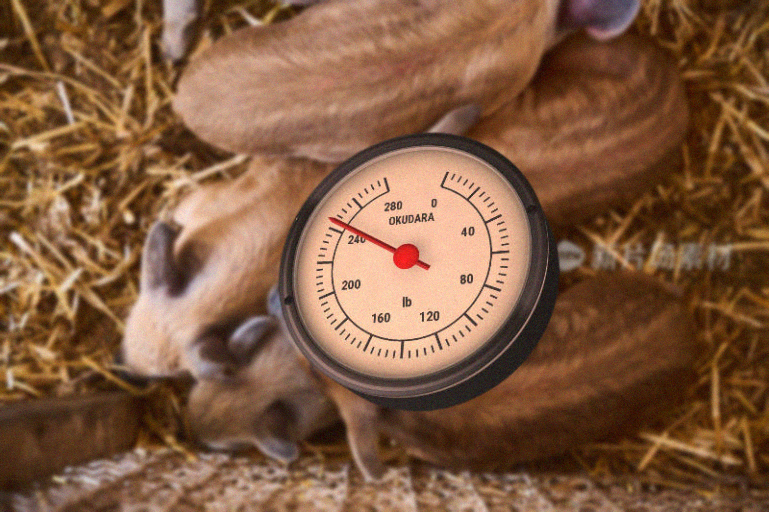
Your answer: 244; lb
